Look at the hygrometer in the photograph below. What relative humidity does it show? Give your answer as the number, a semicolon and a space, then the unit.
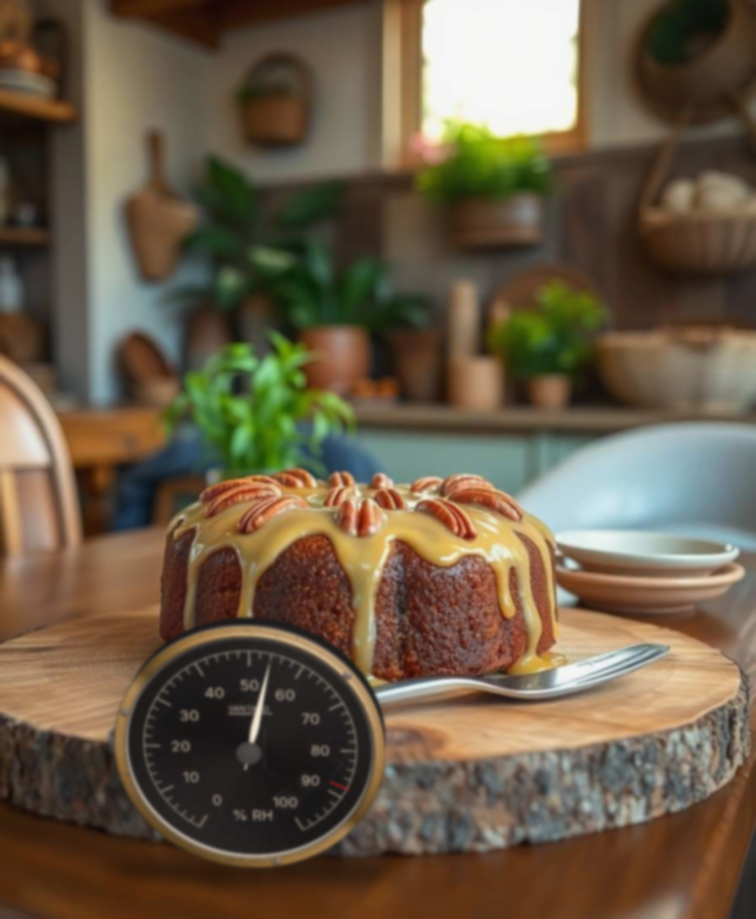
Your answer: 54; %
